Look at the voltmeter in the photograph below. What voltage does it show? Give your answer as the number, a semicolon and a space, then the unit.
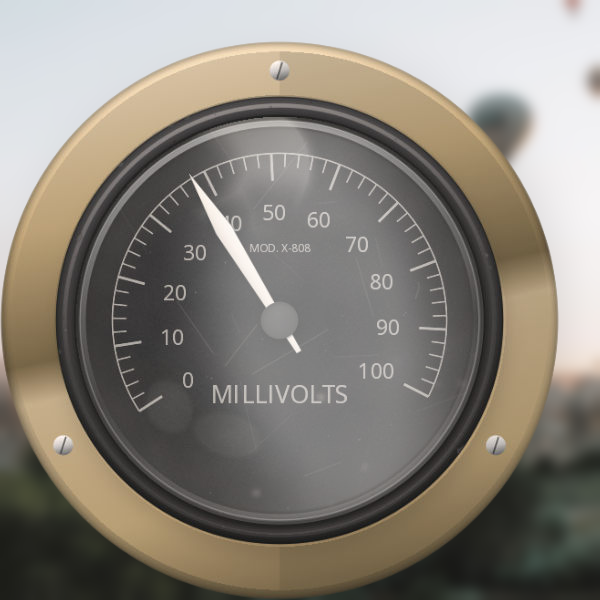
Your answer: 38; mV
